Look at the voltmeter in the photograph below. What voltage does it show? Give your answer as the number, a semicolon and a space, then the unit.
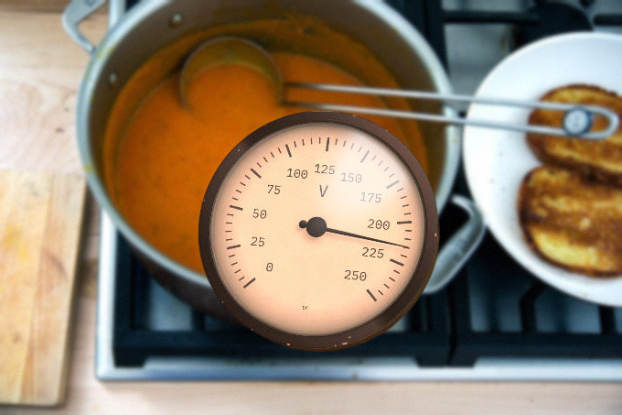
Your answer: 215; V
